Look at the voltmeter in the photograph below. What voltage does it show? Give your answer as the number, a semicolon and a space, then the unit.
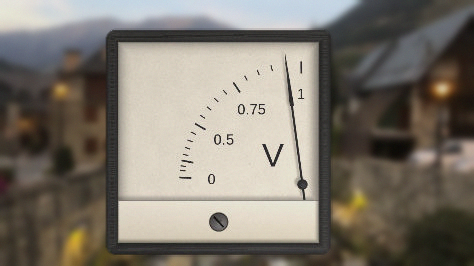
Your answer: 0.95; V
